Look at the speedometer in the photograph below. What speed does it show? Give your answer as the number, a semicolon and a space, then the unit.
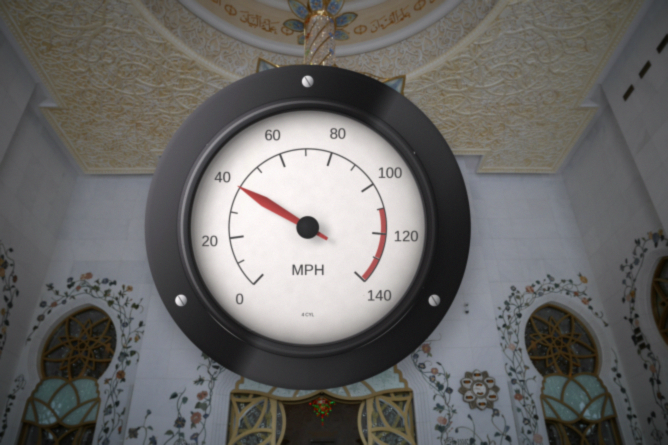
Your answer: 40; mph
